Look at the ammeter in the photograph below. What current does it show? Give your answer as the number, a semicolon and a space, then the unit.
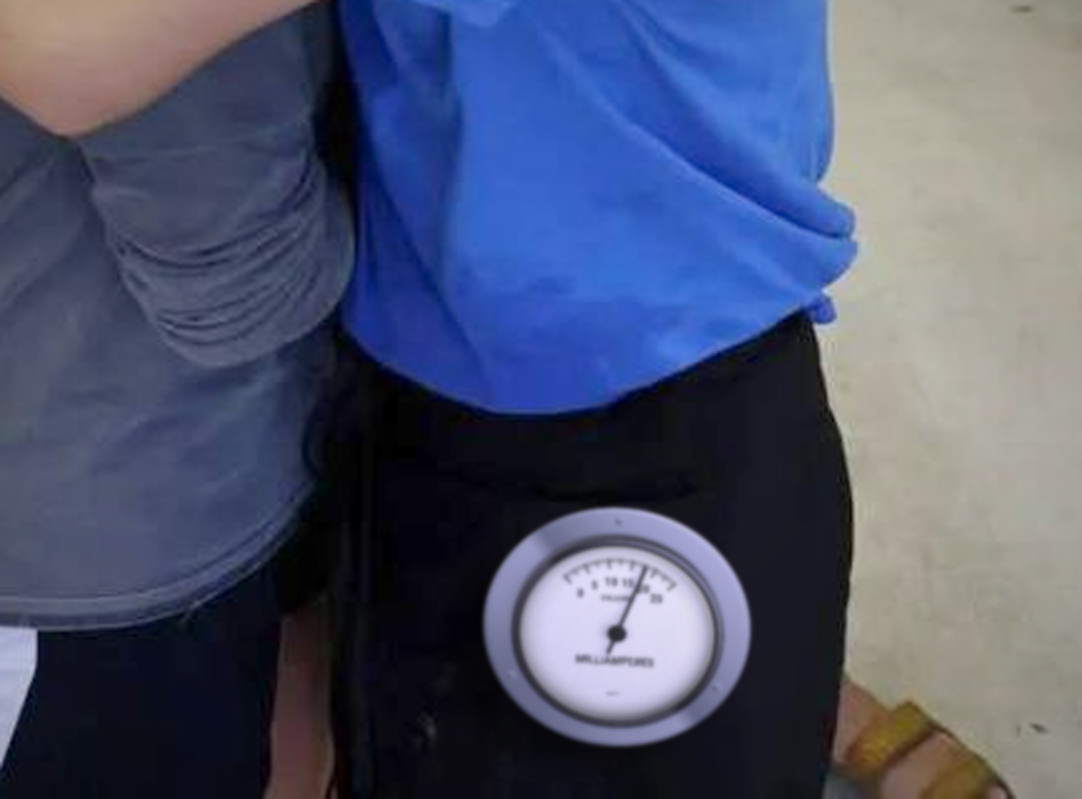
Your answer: 17.5; mA
